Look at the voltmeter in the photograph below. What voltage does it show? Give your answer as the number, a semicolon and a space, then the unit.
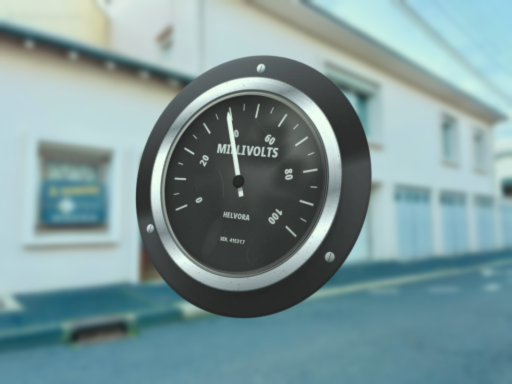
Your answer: 40; mV
